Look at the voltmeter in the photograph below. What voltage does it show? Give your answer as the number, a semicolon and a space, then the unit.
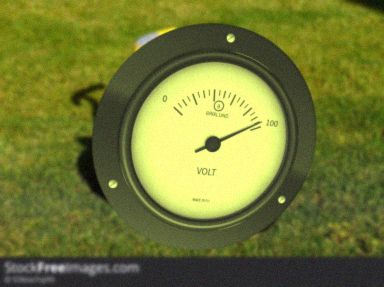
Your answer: 95; V
